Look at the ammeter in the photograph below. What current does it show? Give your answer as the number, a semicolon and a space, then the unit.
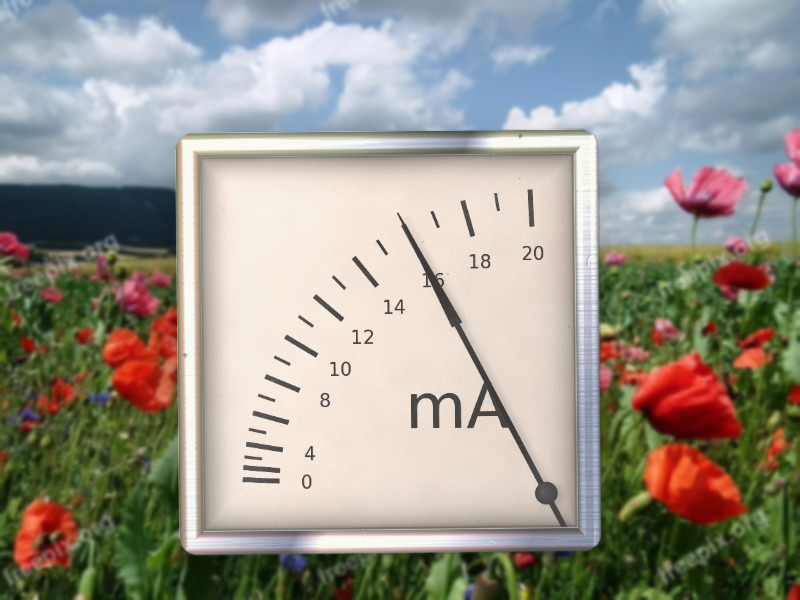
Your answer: 16; mA
